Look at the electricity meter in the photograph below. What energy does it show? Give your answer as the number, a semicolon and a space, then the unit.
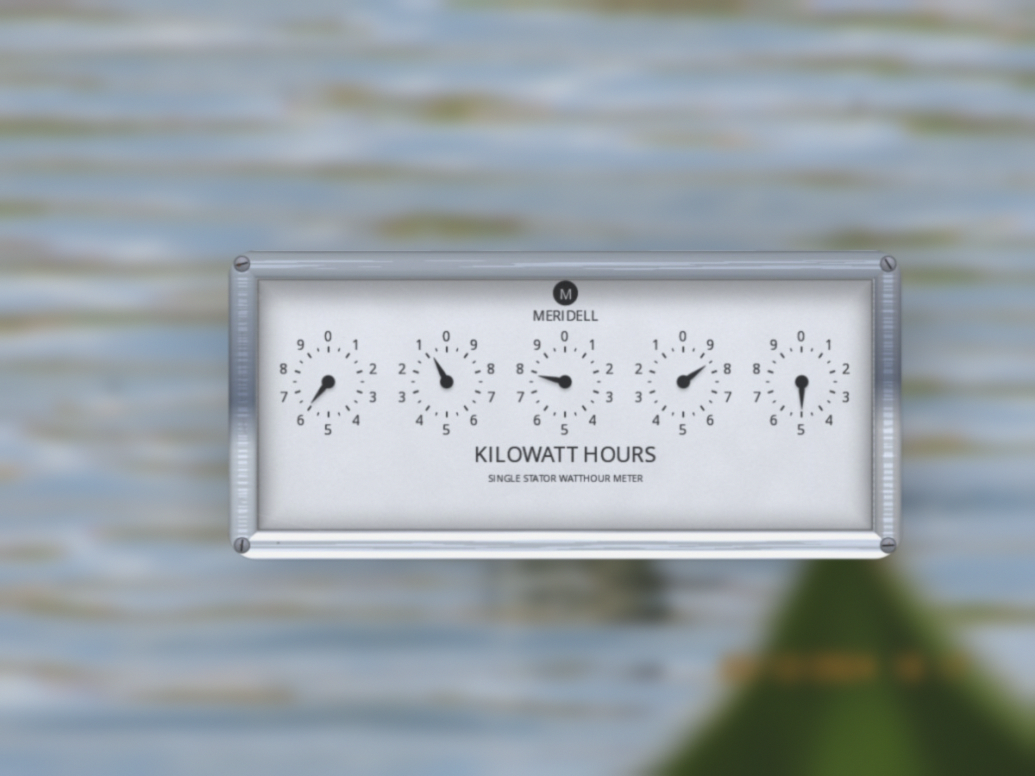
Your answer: 60785; kWh
